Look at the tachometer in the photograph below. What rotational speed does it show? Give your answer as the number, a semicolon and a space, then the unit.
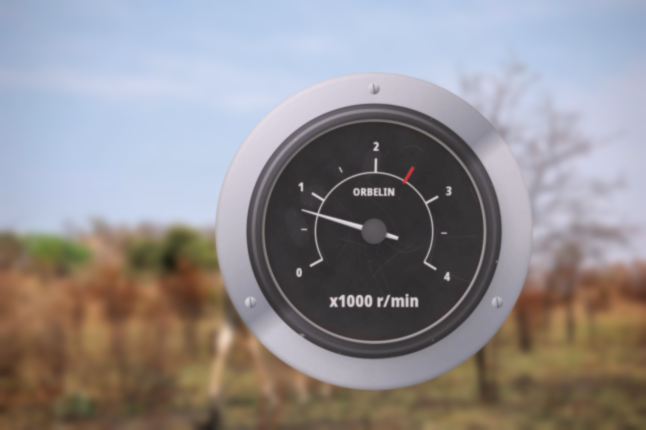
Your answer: 750; rpm
